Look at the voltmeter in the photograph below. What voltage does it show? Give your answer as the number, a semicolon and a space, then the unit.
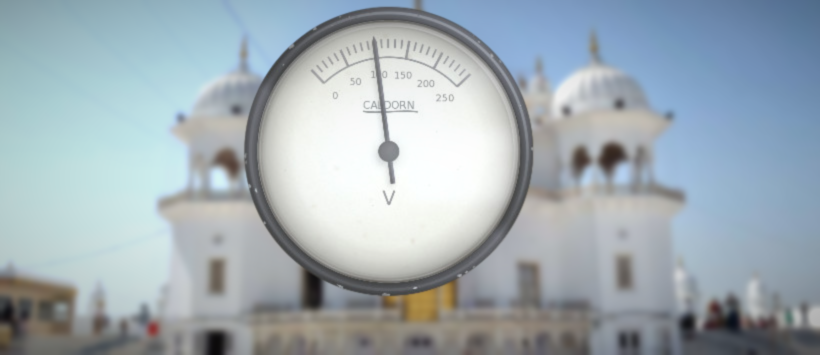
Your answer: 100; V
